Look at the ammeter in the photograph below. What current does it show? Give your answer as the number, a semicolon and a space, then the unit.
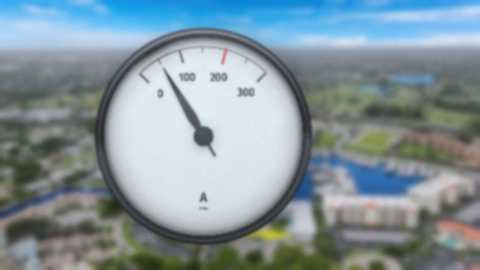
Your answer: 50; A
